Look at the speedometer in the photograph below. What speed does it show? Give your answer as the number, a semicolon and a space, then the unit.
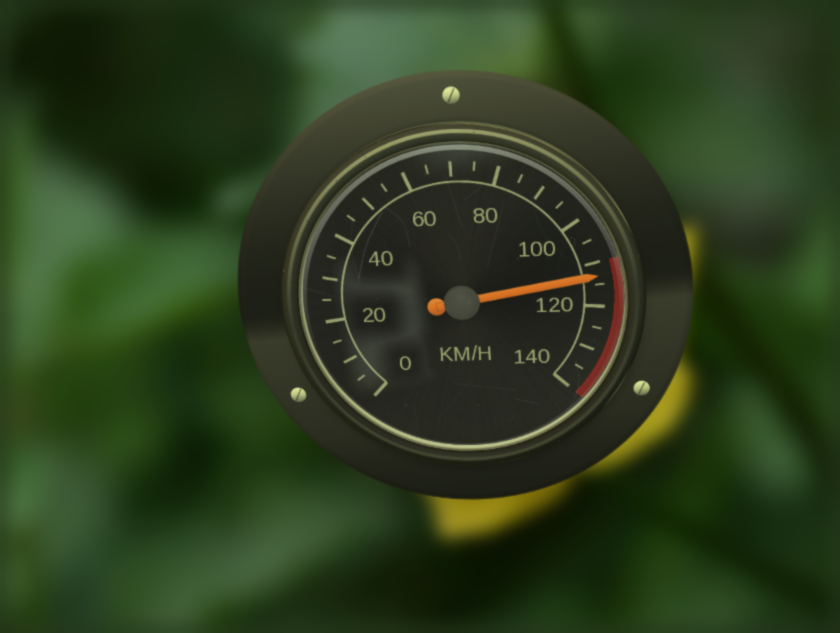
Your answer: 112.5; km/h
